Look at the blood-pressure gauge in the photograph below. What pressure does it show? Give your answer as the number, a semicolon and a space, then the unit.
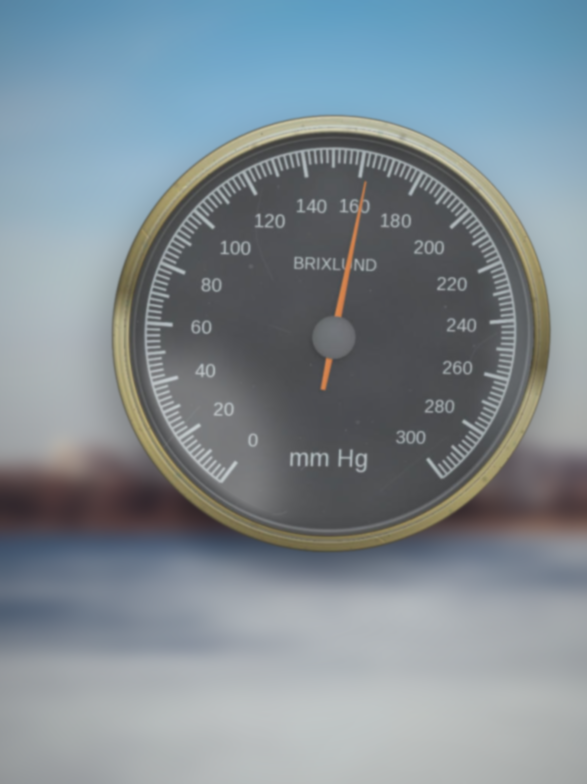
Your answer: 162; mmHg
